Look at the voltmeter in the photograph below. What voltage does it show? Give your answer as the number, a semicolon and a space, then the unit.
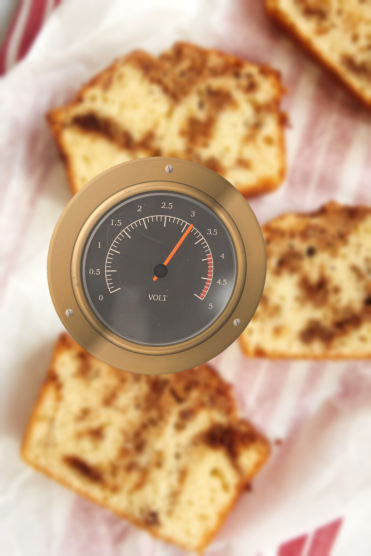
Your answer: 3.1; V
